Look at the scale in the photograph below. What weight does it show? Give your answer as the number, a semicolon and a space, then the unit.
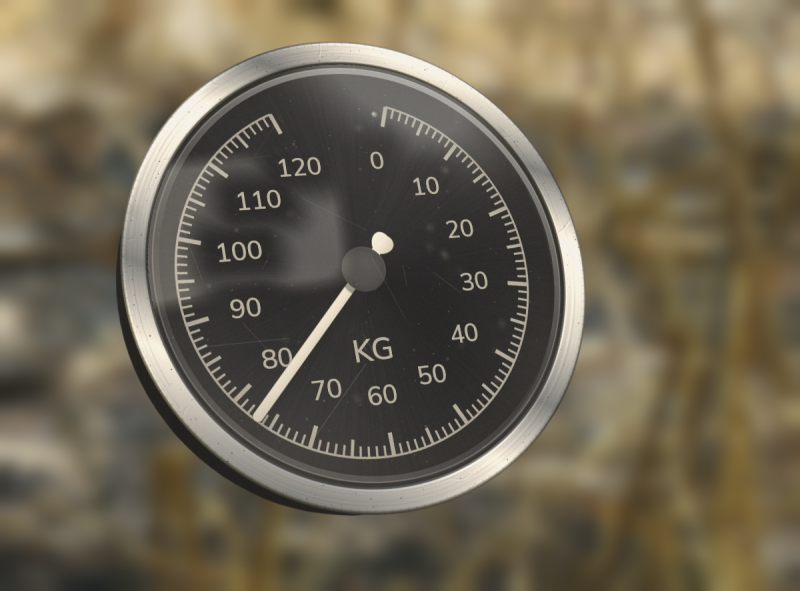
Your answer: 77; kg
